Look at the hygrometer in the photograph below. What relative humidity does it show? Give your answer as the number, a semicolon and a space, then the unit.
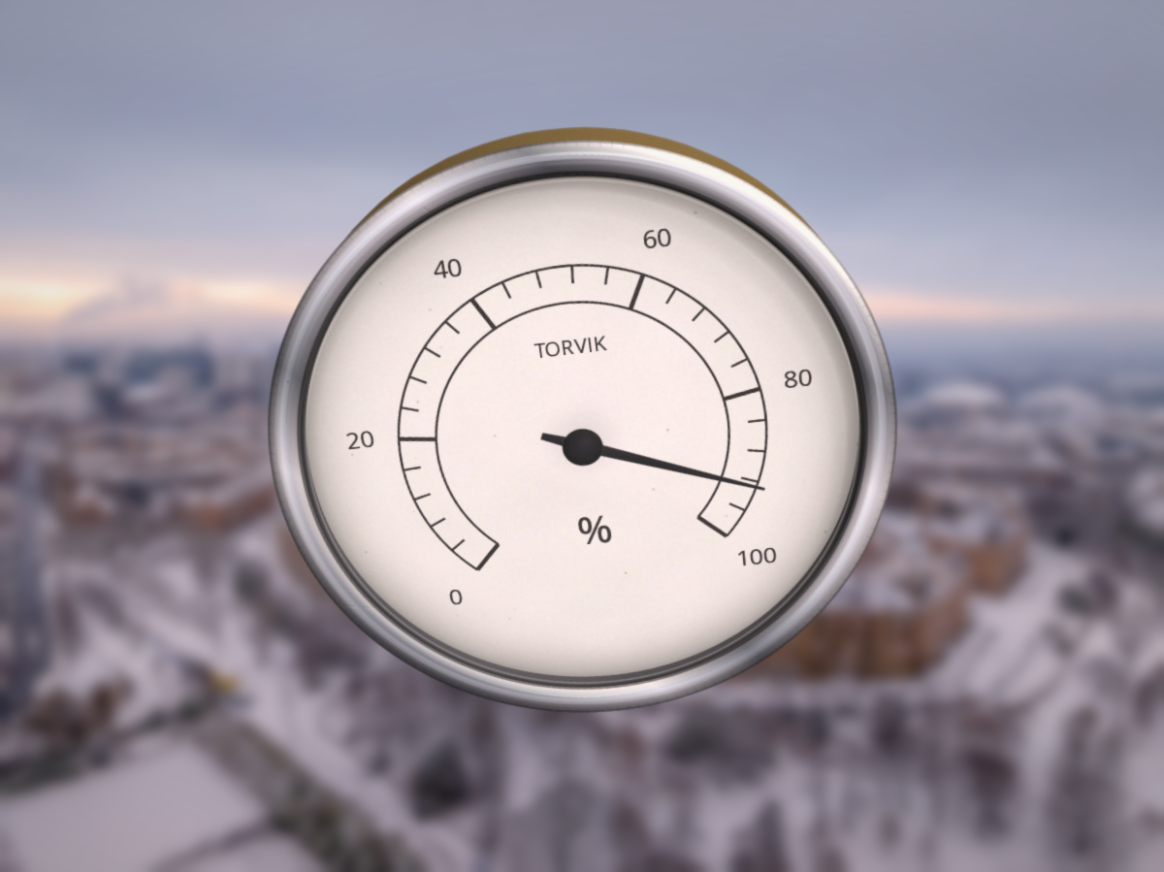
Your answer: 92; %
